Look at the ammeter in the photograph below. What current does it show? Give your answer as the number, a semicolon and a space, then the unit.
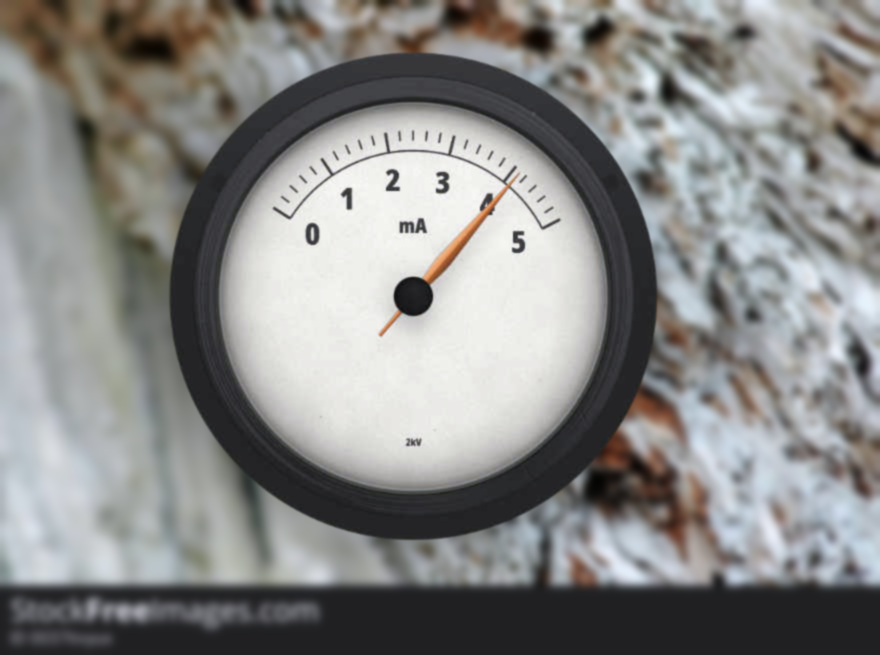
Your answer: 4.1; mA
